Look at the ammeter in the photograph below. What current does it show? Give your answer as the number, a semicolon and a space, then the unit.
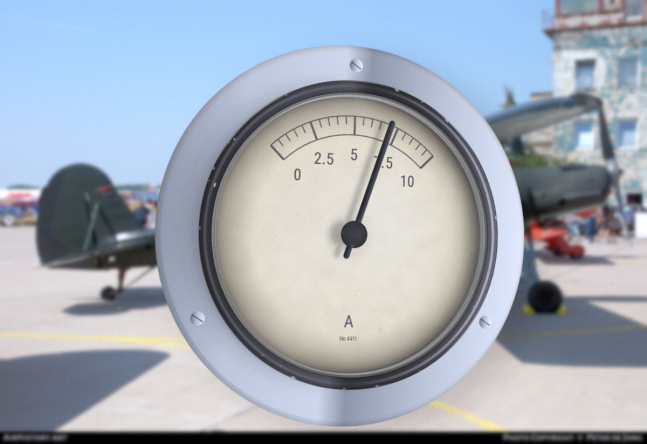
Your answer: 7; A
